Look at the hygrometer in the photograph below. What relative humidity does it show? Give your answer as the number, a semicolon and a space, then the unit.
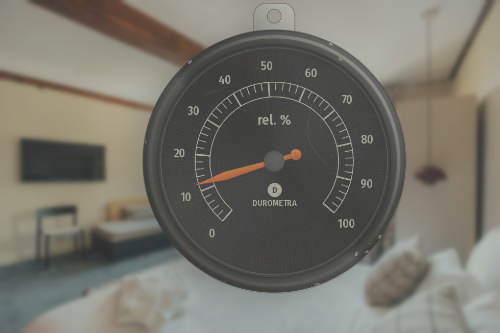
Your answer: 12; %
